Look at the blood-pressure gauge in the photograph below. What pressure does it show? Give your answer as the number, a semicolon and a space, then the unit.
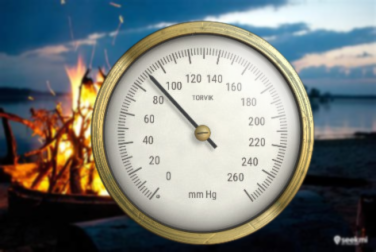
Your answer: 90; mmHg
